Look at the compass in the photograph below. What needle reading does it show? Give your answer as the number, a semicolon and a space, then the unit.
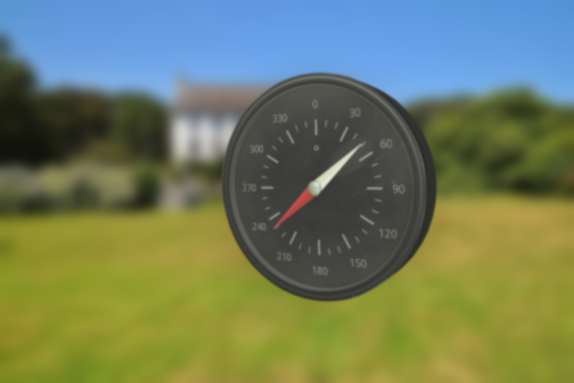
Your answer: 230; °
